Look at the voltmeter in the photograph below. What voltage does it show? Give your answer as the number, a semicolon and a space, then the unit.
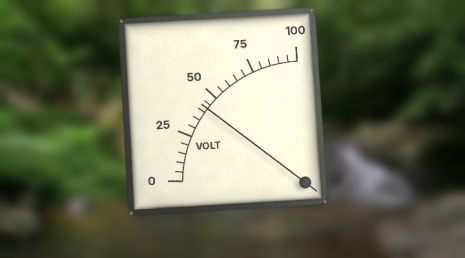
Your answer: 42.5; V
